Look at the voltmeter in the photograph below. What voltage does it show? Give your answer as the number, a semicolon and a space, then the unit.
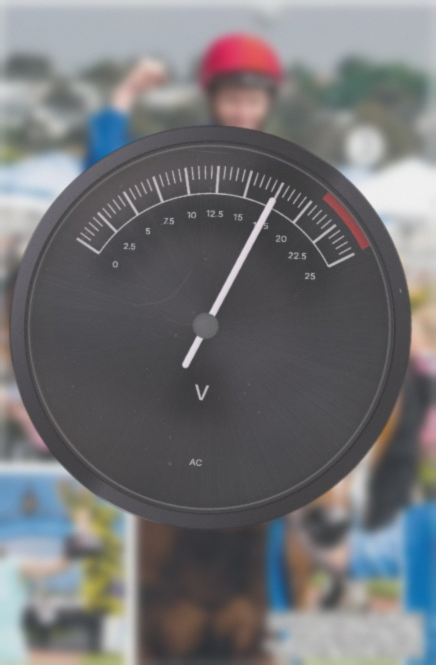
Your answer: 17.5; V
